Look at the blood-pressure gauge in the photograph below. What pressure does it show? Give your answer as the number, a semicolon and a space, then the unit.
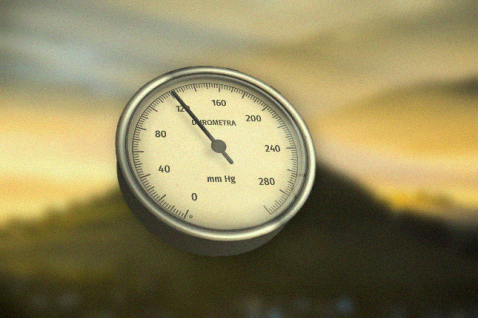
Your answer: 120; mmHg
